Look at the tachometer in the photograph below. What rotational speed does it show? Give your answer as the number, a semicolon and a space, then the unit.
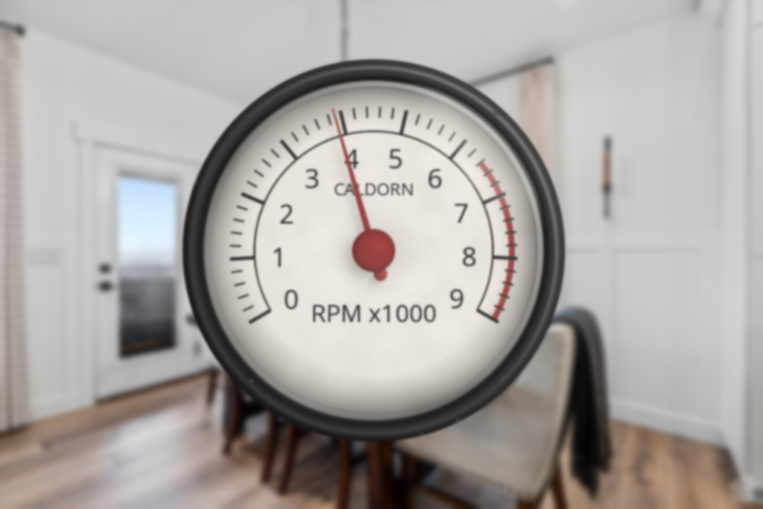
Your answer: 3900; rpm
